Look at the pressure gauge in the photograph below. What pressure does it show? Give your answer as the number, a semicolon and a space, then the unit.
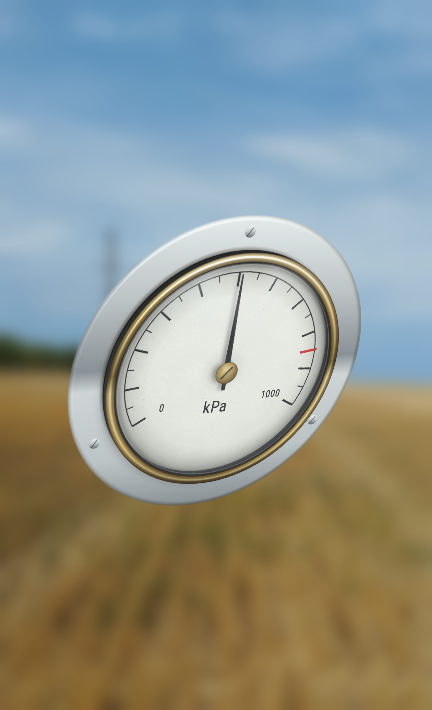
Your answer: 500; kPa
